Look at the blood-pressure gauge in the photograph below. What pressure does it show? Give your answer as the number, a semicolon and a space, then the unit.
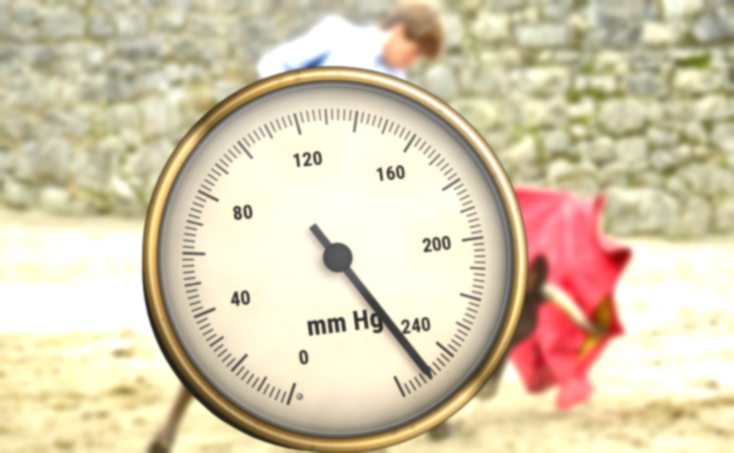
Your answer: 250; mmHg
